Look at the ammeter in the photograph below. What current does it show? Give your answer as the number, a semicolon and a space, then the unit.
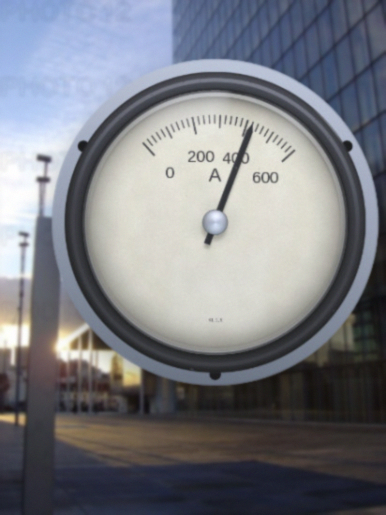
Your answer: 420; A
